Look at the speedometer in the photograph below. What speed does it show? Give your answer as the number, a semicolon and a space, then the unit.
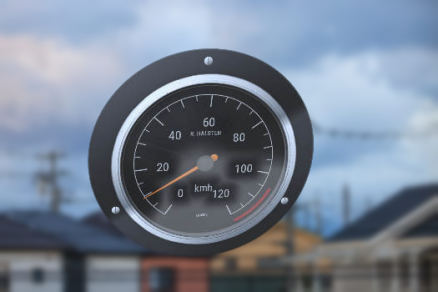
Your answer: 10; km/h
